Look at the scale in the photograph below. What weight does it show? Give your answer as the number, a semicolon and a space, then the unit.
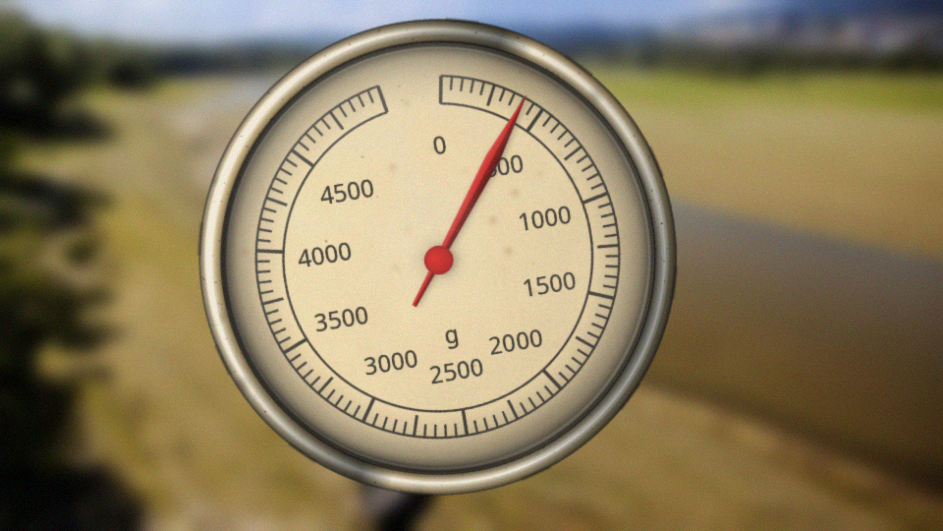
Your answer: 400; g
